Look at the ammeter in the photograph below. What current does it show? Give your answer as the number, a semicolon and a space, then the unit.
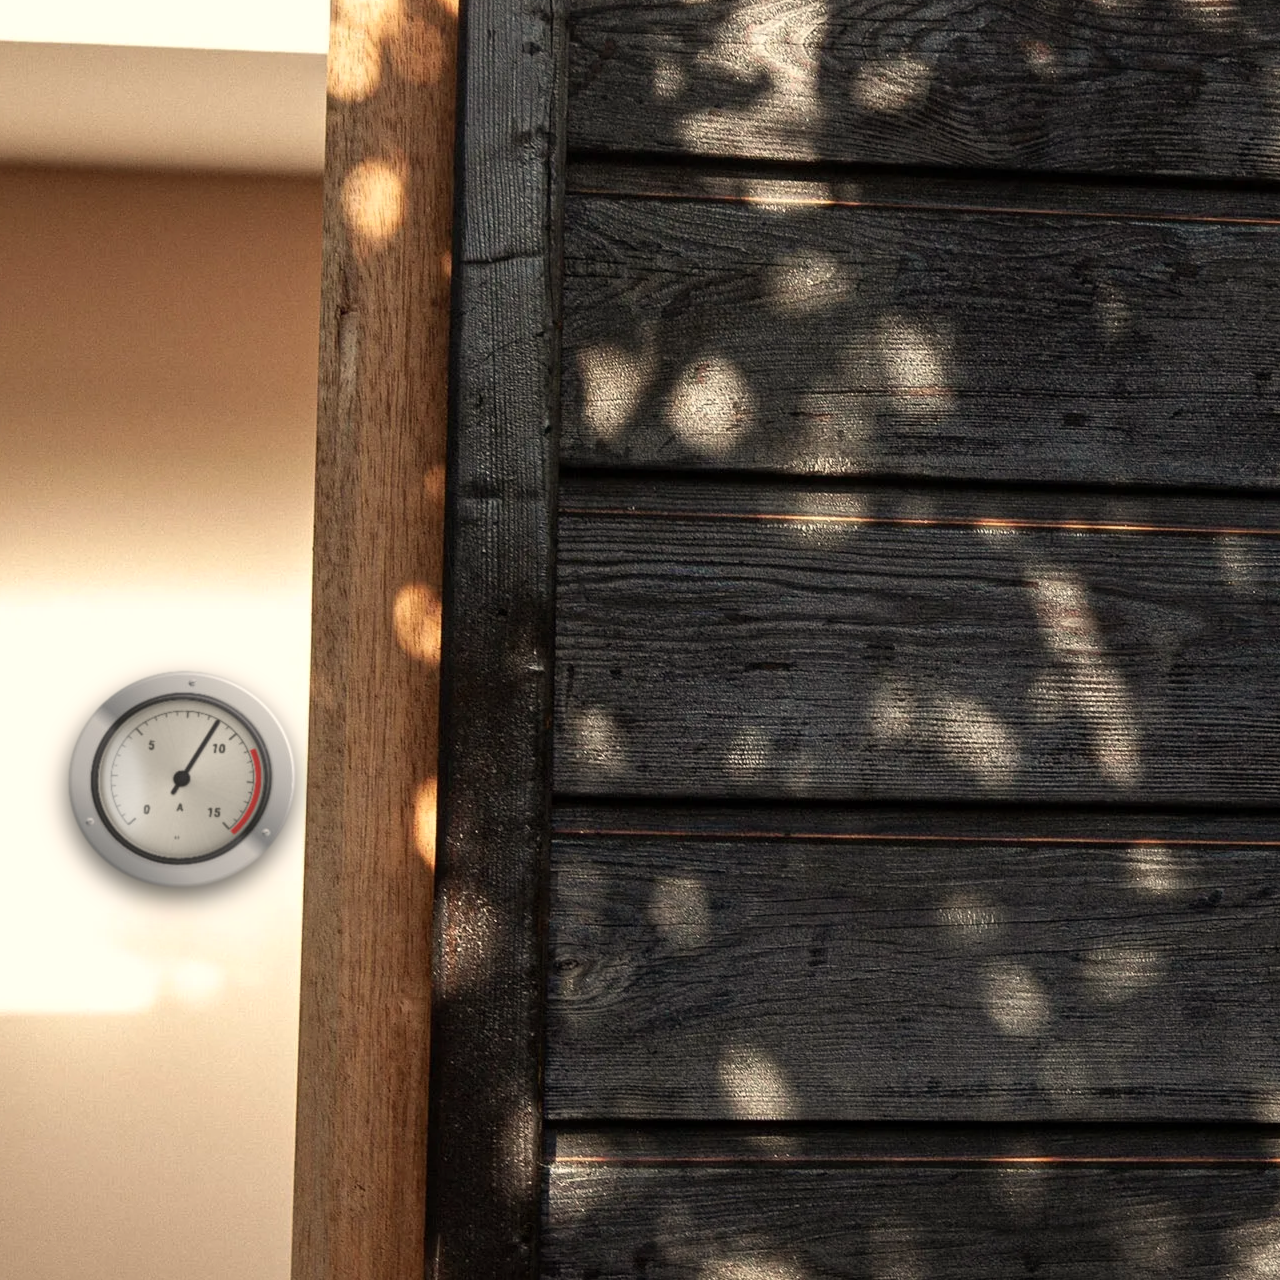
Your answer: 9; A
